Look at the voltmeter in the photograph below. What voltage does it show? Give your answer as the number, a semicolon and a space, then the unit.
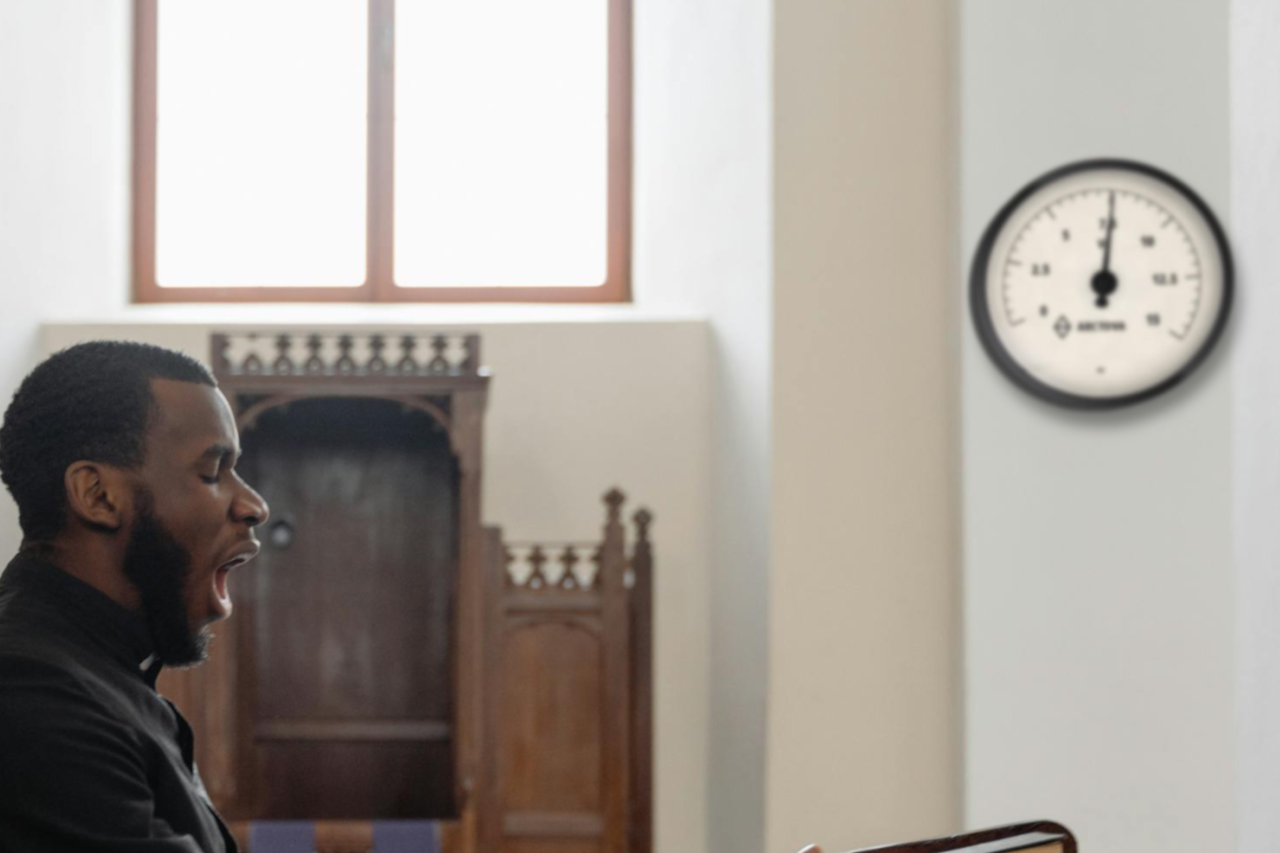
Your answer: 7.5; V
